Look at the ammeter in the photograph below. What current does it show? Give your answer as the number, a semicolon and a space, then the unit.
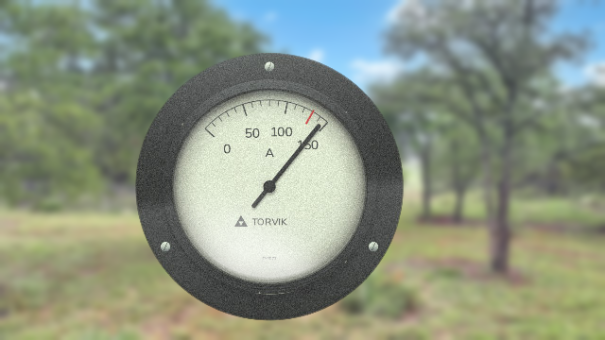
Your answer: 145; A
